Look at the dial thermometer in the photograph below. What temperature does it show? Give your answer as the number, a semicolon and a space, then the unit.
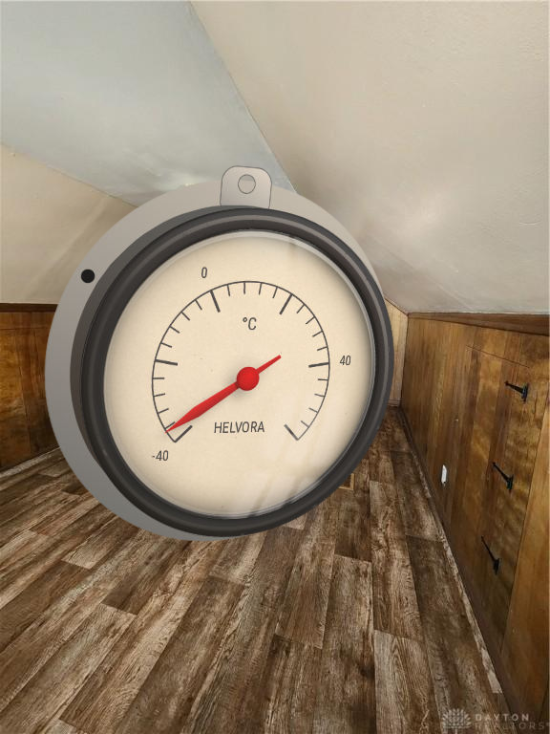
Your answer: -36; °C
